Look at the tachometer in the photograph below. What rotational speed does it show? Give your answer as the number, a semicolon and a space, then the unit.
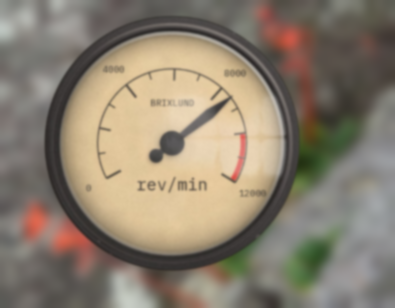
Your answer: 8500; rpm
